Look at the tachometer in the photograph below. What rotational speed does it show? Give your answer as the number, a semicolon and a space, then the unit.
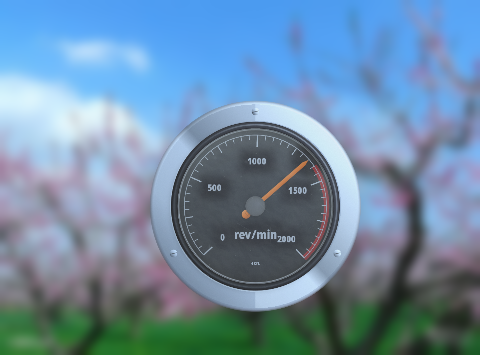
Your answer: 1350; rpm
